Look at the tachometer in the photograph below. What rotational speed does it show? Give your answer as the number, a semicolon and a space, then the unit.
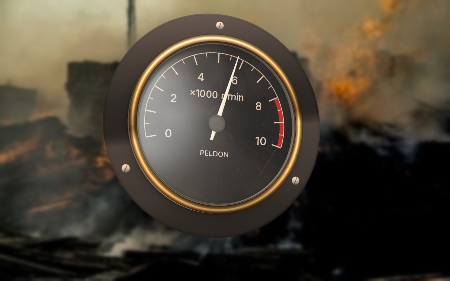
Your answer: 5750; rpm
